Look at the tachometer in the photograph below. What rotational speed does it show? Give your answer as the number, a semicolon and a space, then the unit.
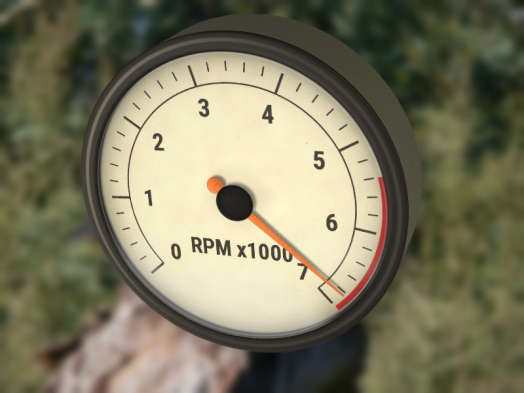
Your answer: 6800; rpm
